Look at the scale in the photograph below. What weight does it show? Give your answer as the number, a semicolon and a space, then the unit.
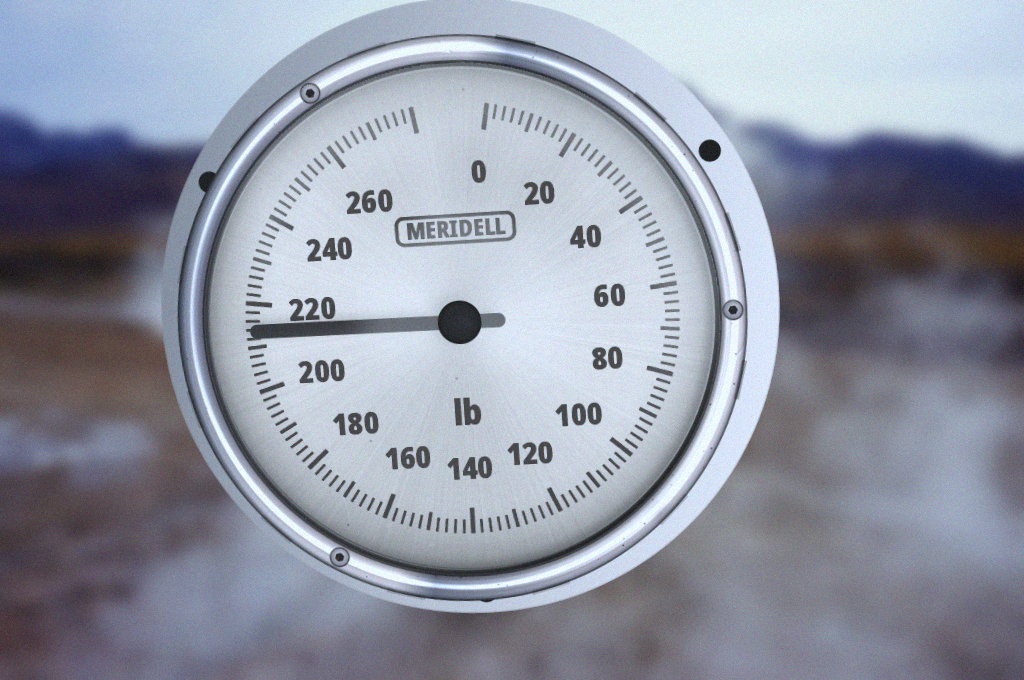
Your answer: 214; lb
